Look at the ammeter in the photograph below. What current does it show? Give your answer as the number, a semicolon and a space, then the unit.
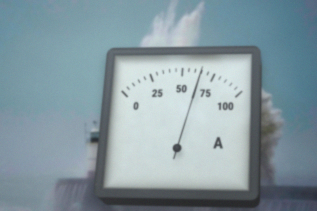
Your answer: 65; A
